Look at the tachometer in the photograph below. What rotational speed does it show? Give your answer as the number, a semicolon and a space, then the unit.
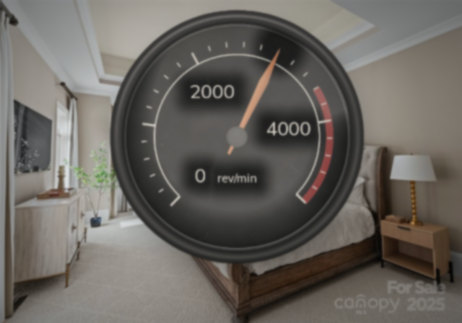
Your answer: 3000; rpm
